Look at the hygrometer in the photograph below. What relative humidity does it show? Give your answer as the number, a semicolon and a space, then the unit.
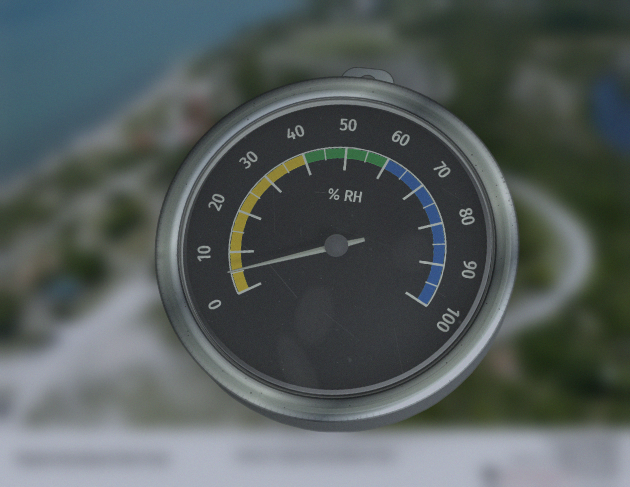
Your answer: 5; %
